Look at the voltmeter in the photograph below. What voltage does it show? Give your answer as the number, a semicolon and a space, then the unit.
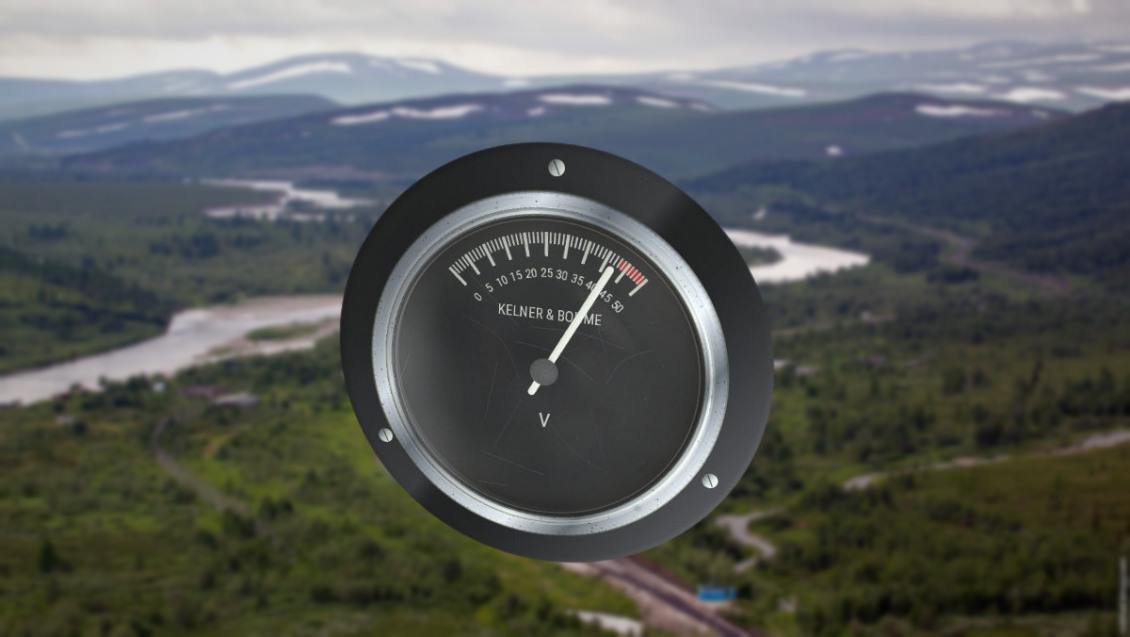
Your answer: 42; V
